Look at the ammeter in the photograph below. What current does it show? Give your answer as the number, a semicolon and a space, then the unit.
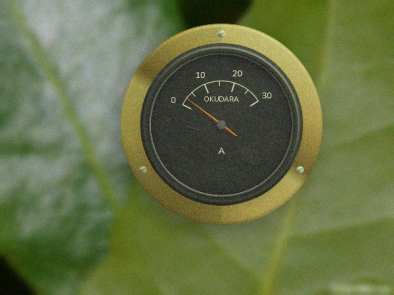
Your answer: 2.5; A
